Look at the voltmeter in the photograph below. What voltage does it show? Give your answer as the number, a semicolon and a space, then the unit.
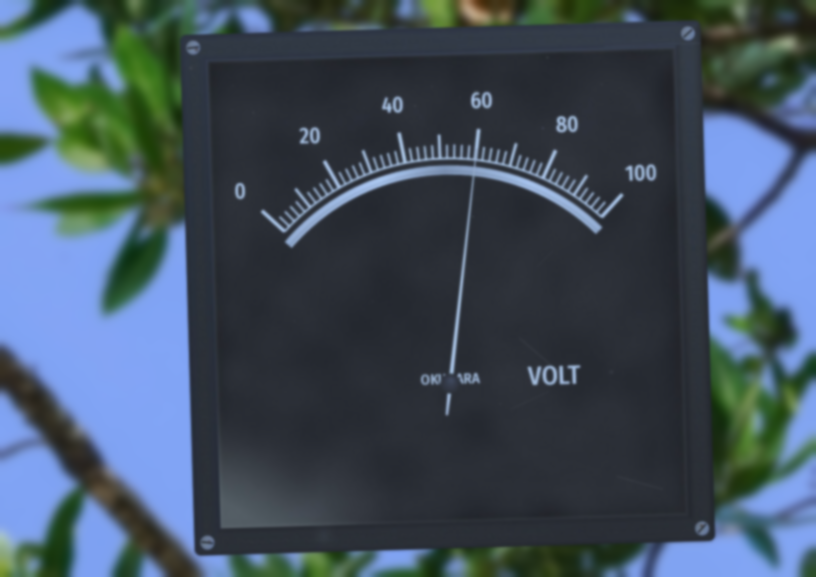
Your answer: 60; V
